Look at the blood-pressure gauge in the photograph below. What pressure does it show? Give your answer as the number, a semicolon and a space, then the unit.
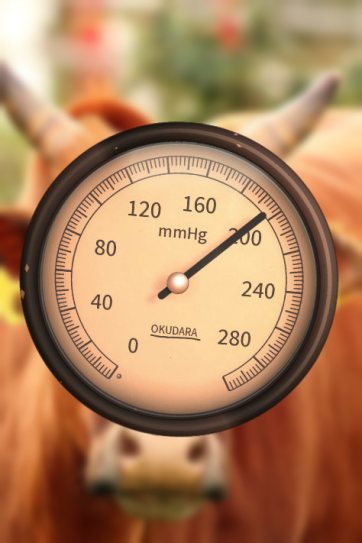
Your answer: 196; mmHg
